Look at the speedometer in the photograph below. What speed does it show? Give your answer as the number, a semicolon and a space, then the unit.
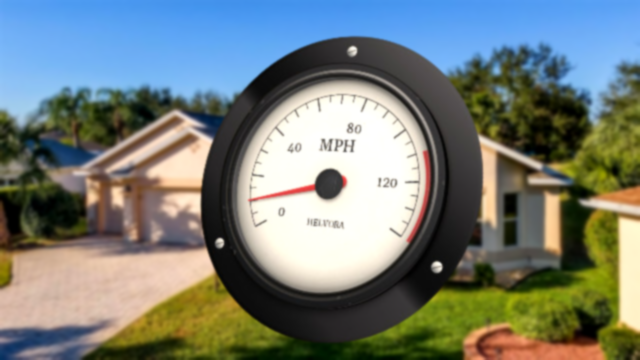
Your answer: 10; mph
